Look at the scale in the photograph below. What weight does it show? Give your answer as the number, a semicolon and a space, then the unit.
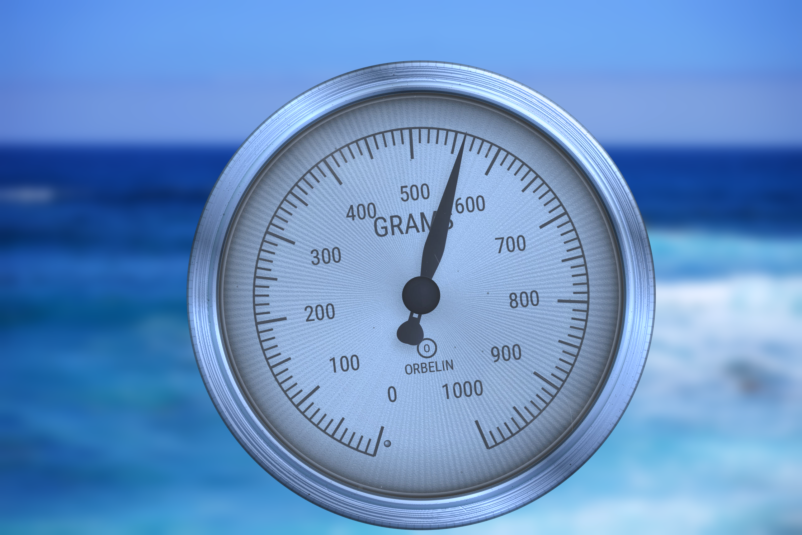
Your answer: 560; g
